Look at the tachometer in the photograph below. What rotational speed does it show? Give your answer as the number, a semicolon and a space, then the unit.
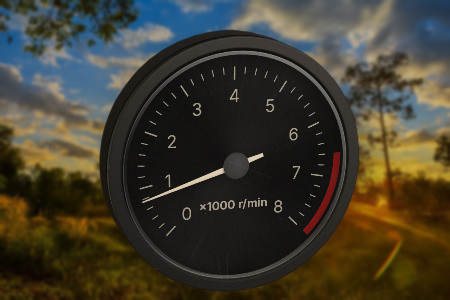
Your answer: 800; rpm
